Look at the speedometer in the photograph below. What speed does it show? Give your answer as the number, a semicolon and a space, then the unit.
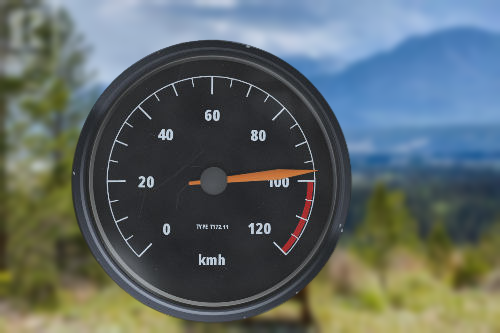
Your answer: 97.5; km/h
